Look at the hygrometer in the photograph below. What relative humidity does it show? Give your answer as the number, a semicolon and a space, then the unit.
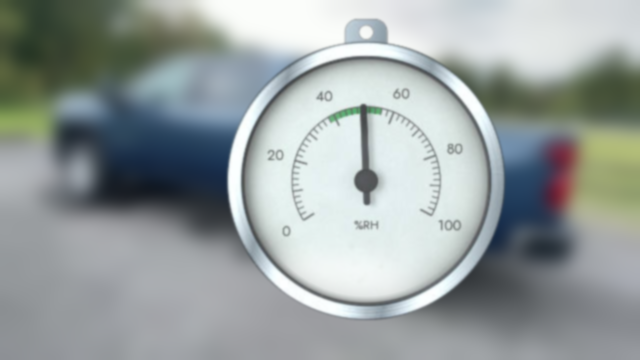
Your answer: 50; %
